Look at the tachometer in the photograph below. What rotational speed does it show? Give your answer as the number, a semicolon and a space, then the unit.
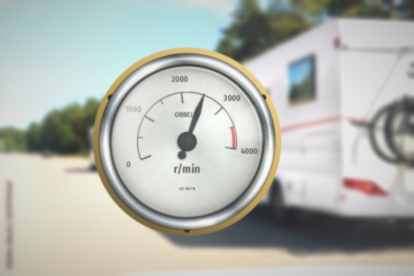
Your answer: 2500; rpm
